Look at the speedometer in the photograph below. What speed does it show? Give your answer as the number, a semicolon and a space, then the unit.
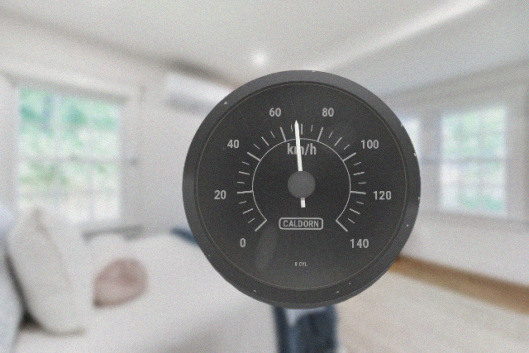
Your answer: 67.5; km/h
